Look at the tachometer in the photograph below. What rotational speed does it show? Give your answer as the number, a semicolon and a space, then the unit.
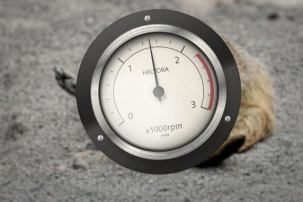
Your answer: 1500; rpm
